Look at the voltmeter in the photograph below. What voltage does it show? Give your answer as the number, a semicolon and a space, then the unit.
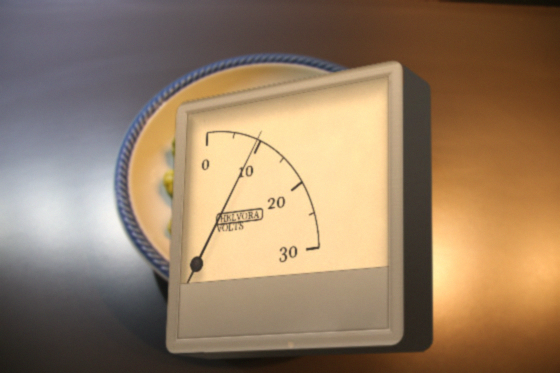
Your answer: 10; V
